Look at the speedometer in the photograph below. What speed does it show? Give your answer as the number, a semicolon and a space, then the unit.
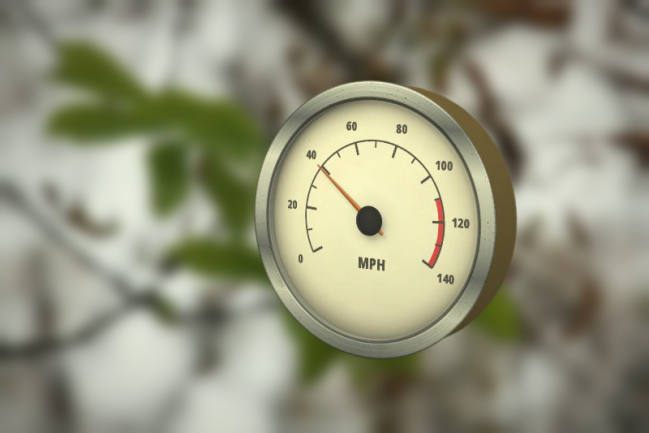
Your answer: 40; mph
